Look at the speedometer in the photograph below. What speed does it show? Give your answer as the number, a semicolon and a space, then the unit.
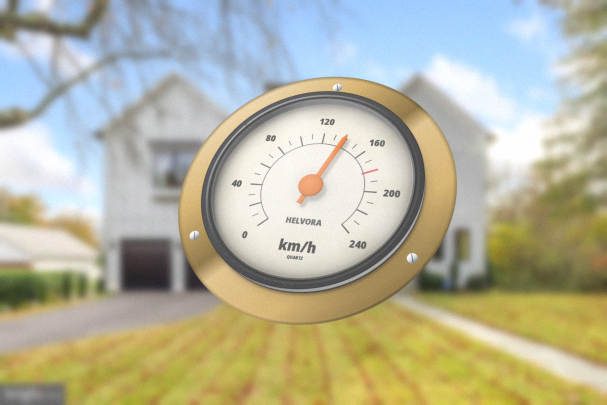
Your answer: 140; km/h
